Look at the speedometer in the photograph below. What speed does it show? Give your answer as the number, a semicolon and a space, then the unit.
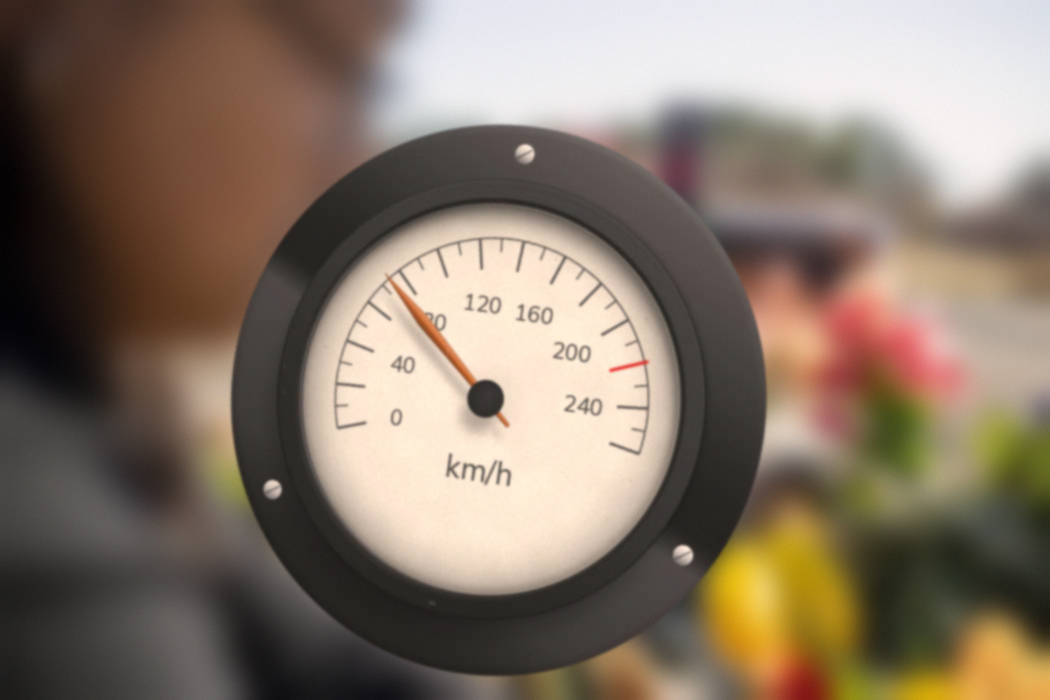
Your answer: 75; km/h
